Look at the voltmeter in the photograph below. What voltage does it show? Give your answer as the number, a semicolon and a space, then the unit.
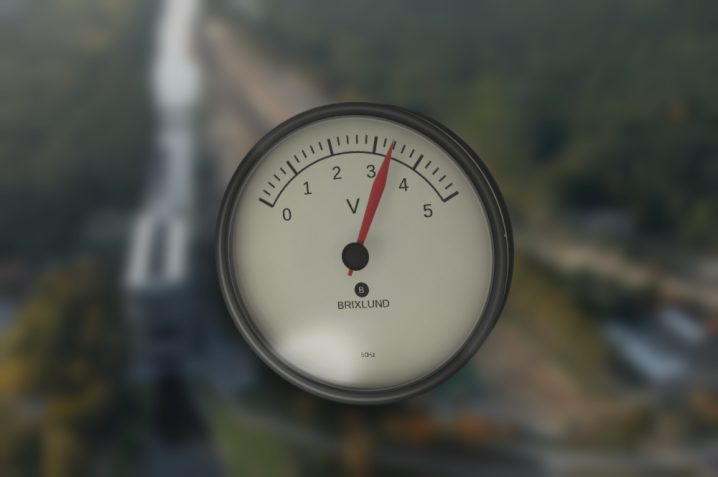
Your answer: 3.4; V
